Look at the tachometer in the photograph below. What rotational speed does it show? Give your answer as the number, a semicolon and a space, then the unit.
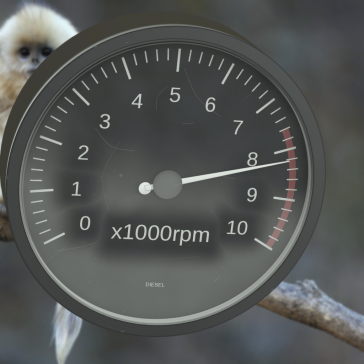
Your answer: 8200; rpm
